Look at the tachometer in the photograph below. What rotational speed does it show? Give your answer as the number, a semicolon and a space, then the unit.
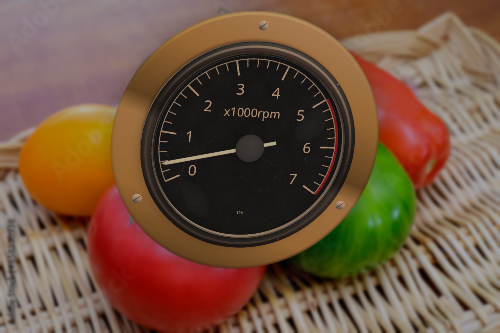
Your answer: 400; rpm
